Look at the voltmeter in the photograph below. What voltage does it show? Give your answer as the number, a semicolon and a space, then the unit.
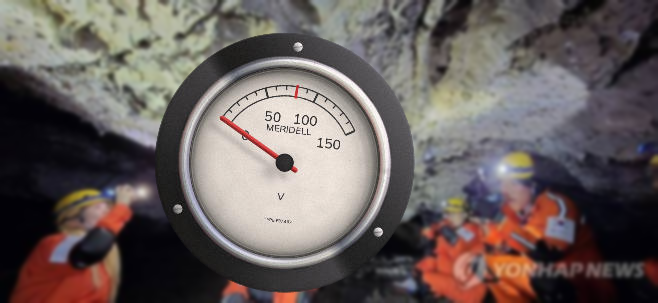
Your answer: 0; V
